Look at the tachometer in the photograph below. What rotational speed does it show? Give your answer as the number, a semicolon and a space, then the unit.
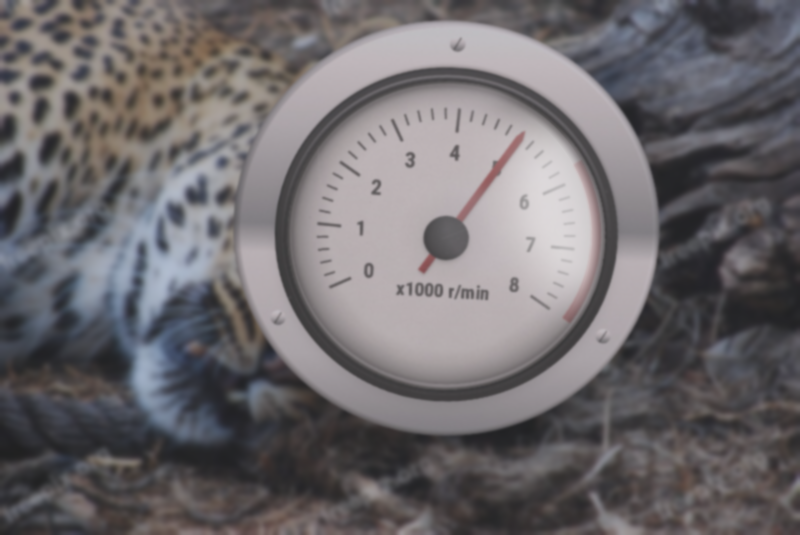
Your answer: 5000; rpm
